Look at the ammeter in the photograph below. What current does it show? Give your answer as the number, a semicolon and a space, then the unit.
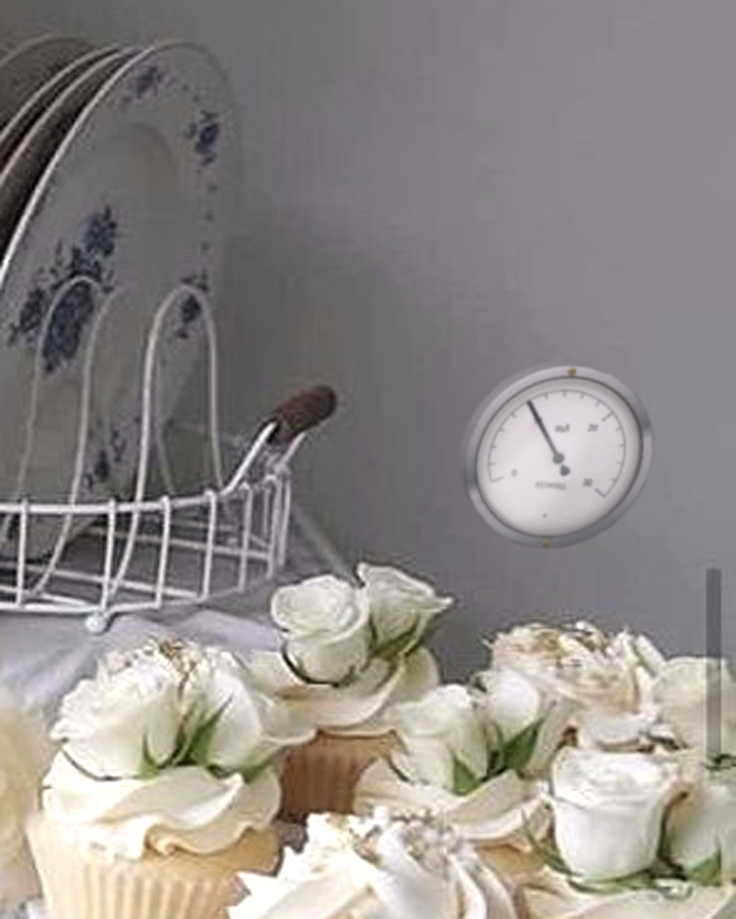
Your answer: 10; mA
